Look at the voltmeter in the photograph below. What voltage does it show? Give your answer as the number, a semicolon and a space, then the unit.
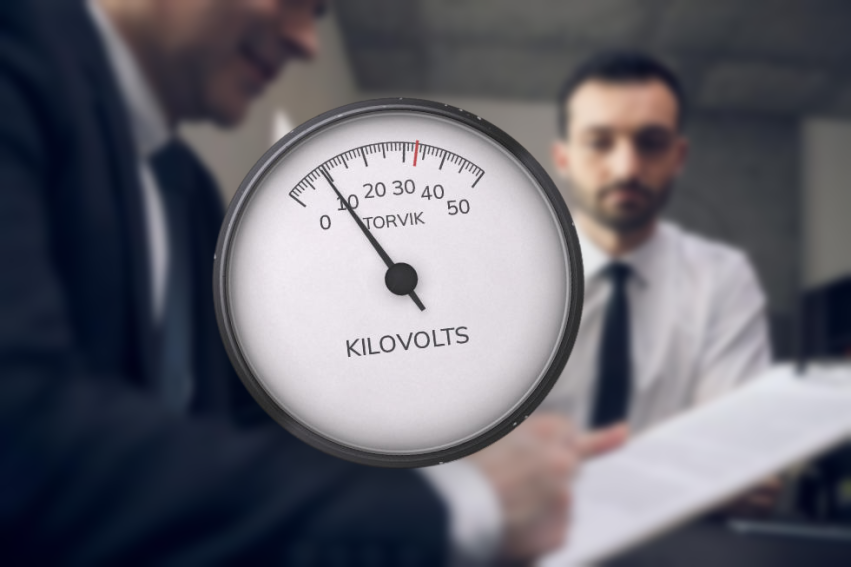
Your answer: 9; kV
